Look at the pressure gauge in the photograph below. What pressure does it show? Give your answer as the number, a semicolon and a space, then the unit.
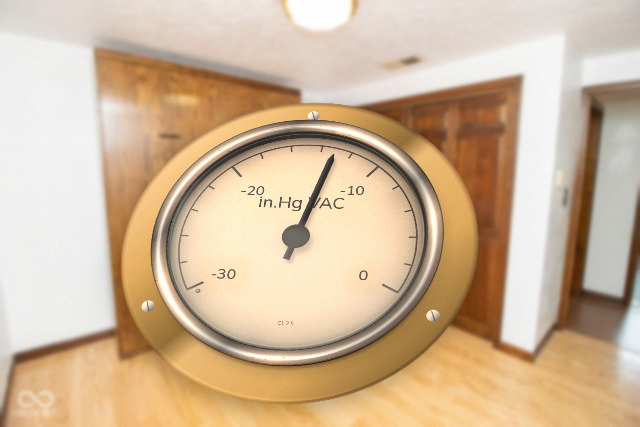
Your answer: -13; inHg
